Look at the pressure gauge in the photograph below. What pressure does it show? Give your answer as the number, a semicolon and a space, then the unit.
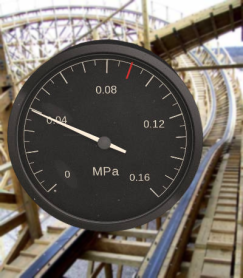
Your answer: 0.04; MPa
